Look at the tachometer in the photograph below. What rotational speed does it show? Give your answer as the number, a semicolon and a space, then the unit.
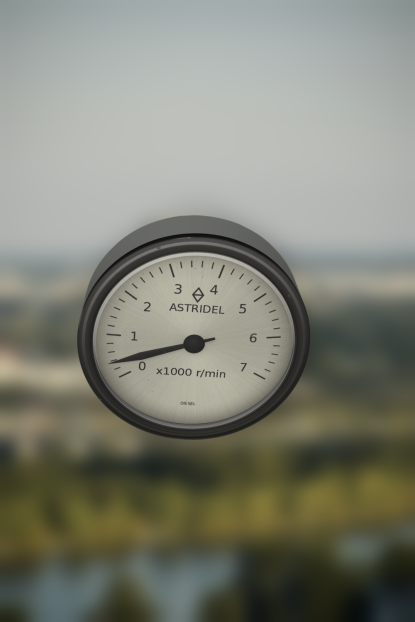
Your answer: 400; rpm
